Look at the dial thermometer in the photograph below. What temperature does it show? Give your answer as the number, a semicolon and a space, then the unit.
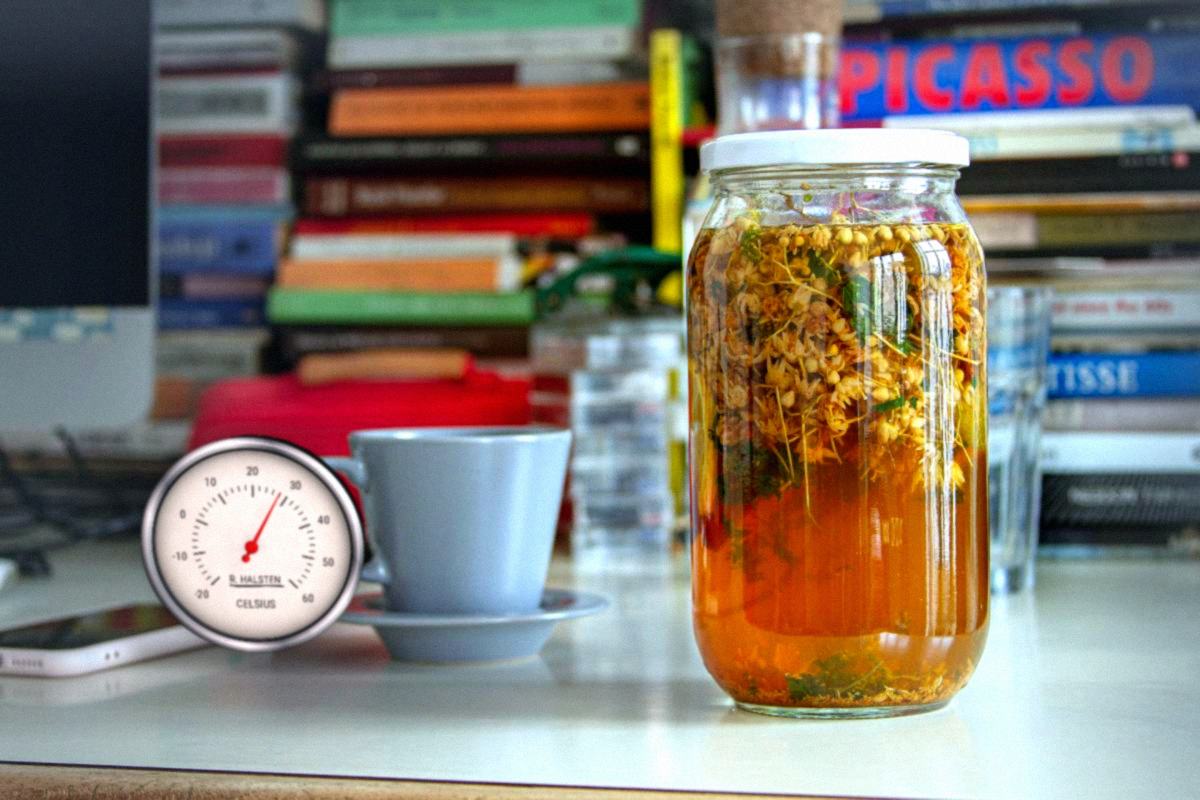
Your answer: 28; °C
